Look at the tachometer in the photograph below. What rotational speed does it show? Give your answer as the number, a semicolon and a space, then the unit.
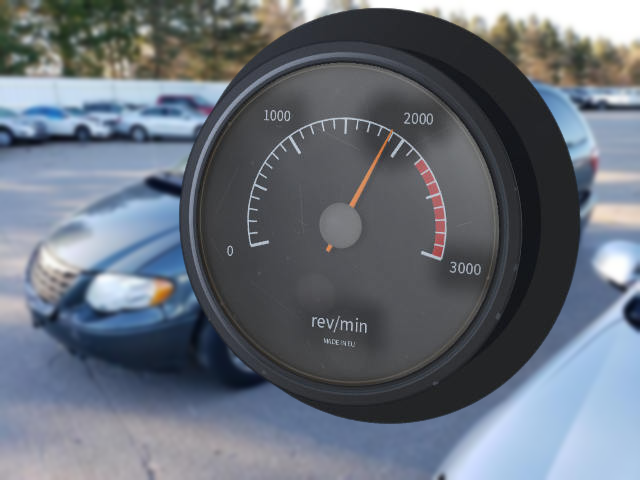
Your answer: 1900; rpm
